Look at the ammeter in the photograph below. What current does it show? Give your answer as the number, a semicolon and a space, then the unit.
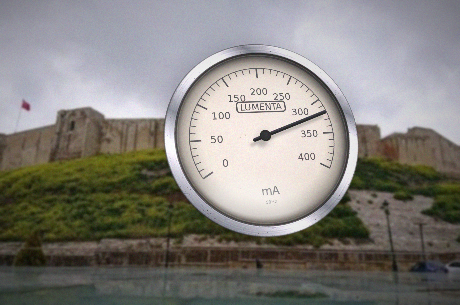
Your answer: 320; mA
